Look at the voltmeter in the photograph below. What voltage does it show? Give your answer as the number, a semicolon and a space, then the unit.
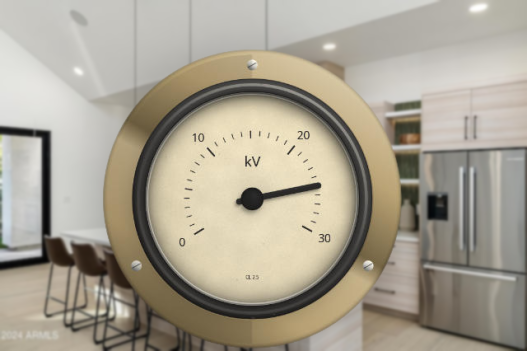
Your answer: 25; kV
